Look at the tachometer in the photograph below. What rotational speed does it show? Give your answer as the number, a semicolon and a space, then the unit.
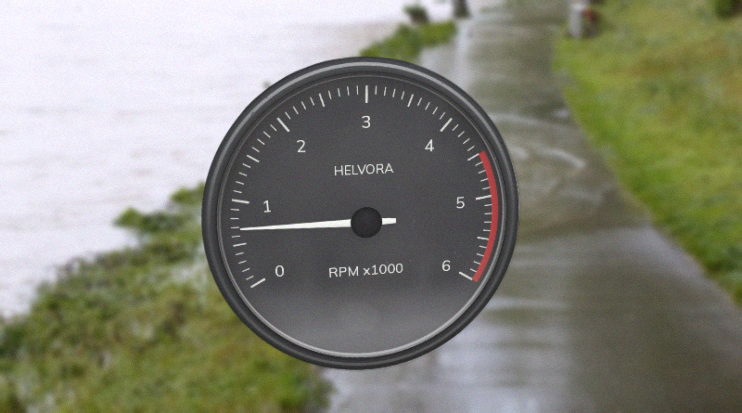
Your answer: 700; rpm
